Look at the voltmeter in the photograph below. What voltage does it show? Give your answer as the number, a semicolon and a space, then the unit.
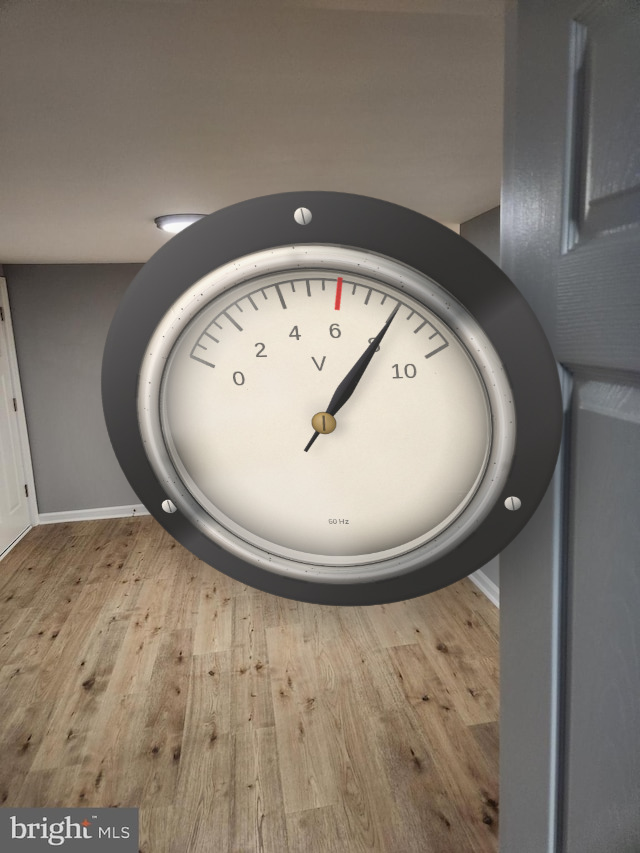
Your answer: 8; V
